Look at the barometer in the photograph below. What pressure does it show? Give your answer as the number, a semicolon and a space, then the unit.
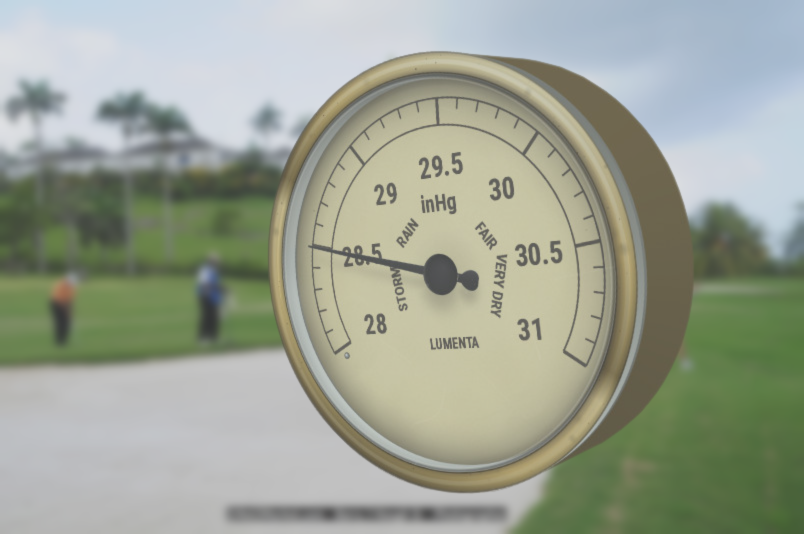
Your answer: 28.5; inHg
